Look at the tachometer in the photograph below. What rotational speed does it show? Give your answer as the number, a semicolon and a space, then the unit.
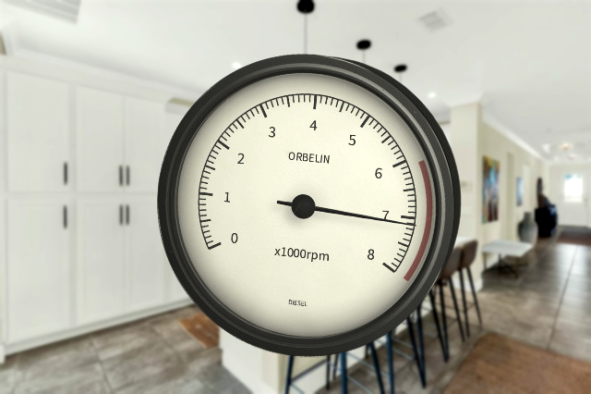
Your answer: 7100; rpm
